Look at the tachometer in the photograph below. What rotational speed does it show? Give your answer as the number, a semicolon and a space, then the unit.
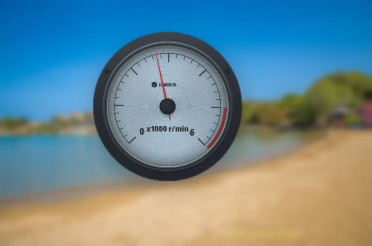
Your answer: 2700; rpm
